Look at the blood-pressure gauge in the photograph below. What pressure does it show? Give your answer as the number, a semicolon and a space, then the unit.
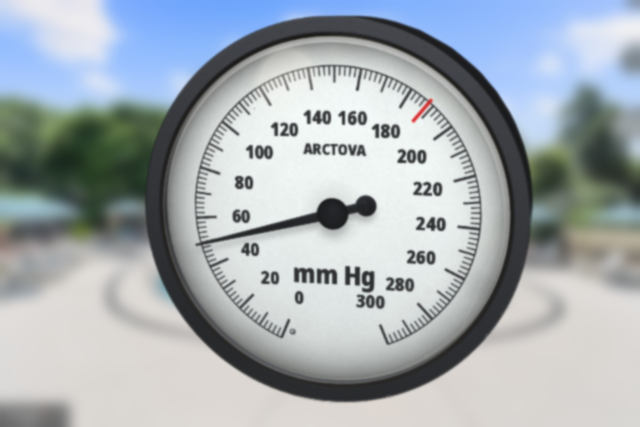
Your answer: 50; mmHg
